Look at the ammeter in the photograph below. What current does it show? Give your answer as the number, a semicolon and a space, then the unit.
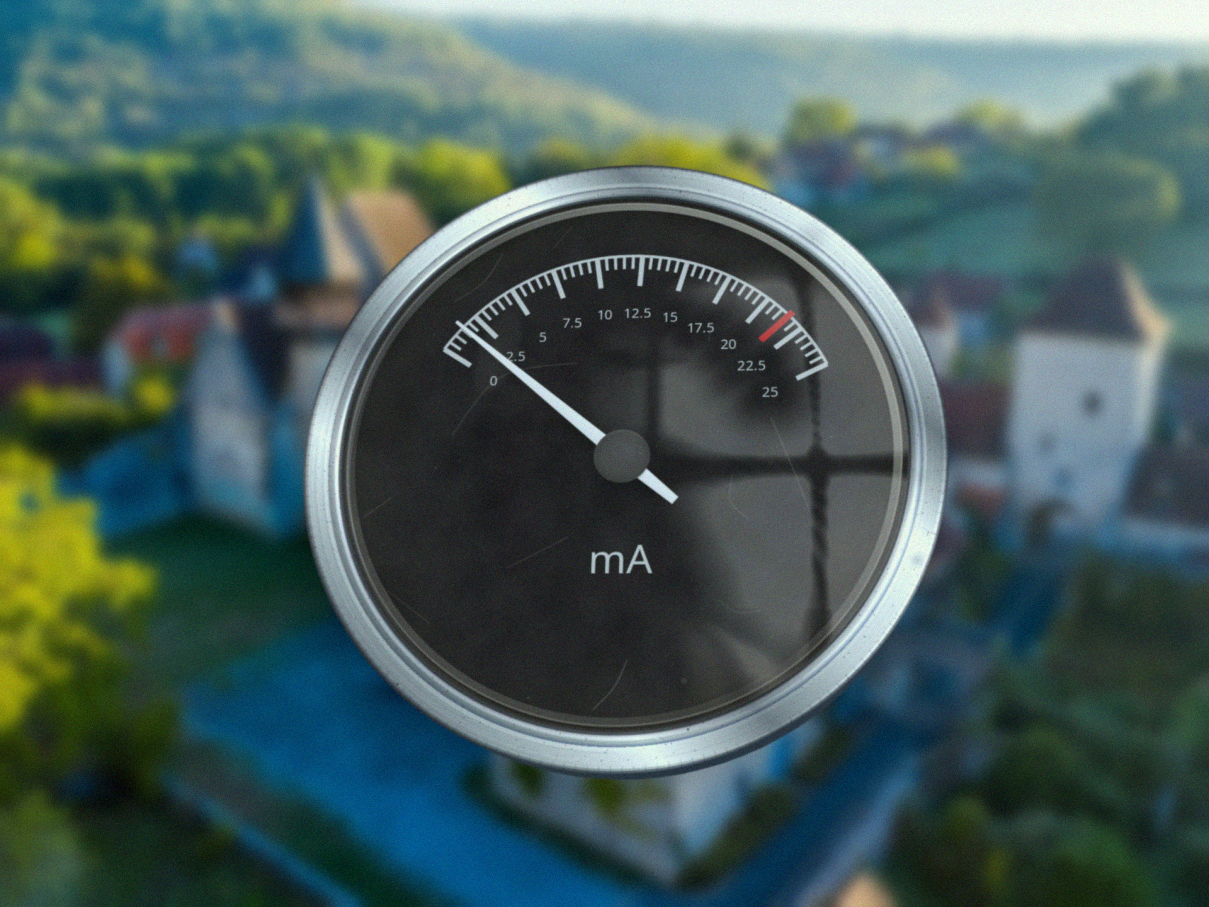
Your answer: 1.5; mA
